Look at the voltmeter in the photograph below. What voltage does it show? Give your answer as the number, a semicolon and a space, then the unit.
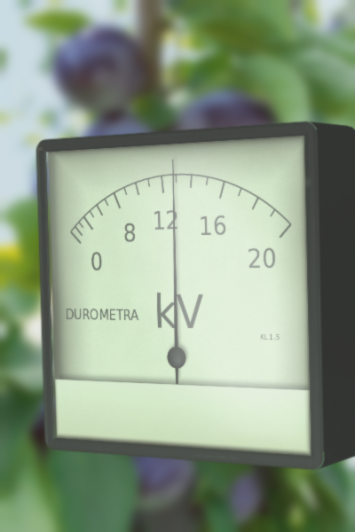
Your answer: 13; kV
